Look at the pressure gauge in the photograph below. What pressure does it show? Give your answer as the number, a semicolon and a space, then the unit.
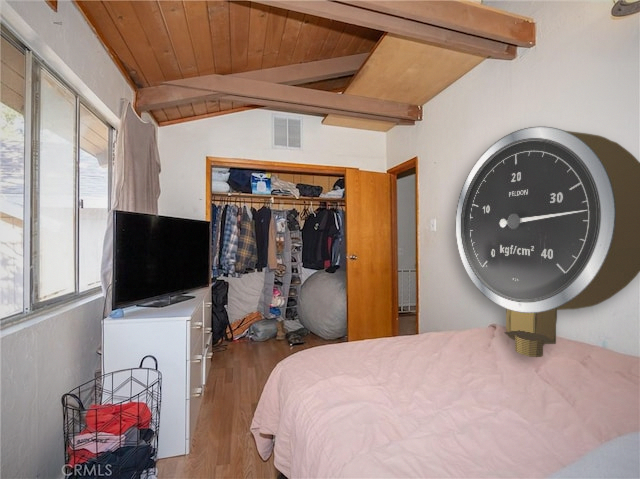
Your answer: 33; kg/cm²
